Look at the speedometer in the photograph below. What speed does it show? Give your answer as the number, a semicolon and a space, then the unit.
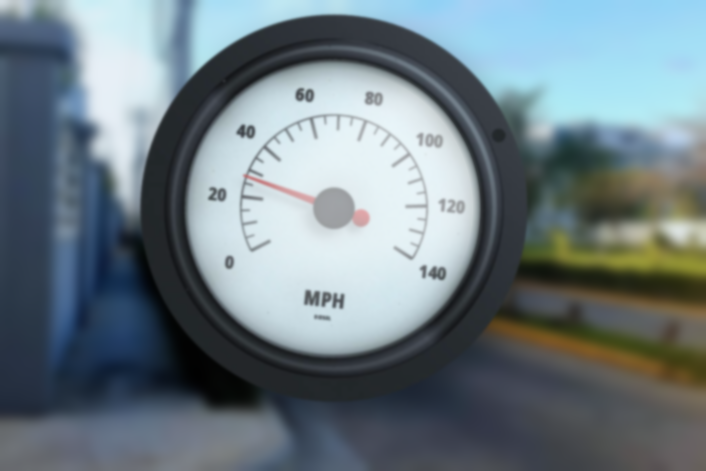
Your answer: 27.5; mph
